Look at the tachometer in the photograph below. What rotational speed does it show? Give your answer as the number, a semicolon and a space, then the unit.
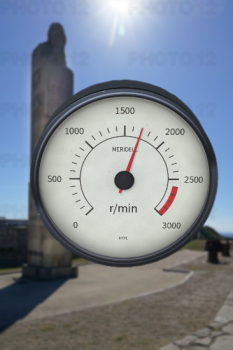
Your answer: 1700; rpm
